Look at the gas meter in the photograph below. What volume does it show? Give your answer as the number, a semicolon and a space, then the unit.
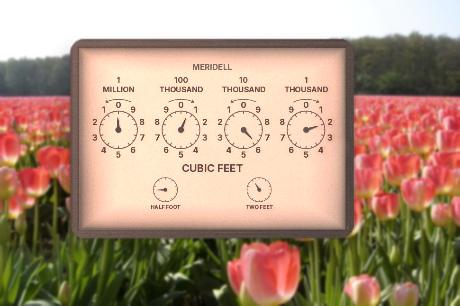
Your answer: 6200; ft³
